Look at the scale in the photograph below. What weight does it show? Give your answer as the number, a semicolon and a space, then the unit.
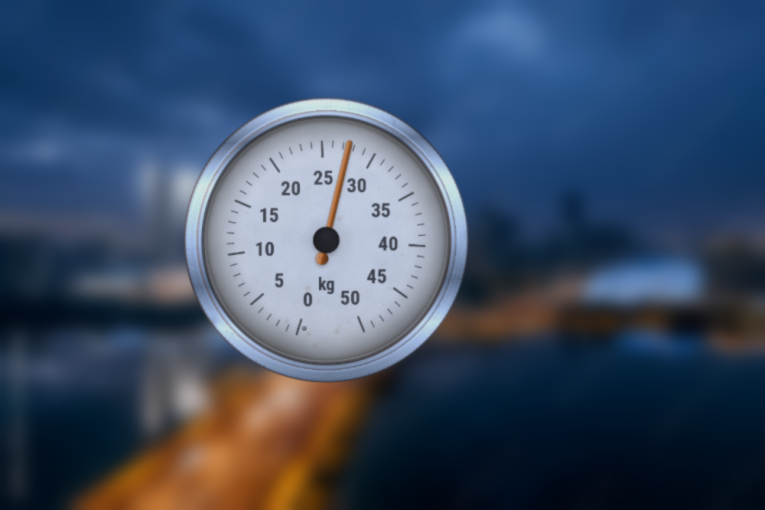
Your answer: 27.5; kg
